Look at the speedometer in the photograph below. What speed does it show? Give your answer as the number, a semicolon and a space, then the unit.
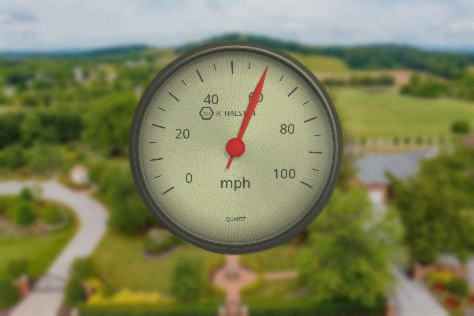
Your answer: 60; mph
